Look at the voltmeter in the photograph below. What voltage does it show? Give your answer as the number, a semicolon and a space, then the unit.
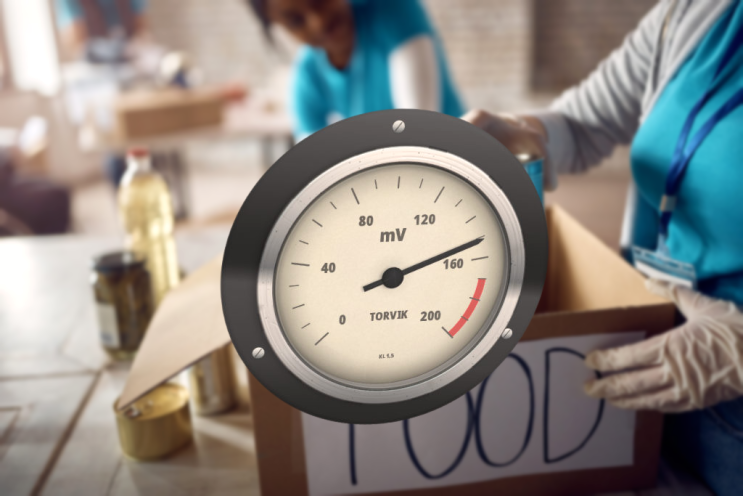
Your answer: 150; mV
